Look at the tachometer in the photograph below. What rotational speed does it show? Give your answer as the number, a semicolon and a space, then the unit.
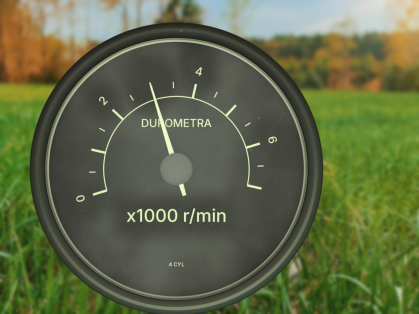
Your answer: 3000; rpm
